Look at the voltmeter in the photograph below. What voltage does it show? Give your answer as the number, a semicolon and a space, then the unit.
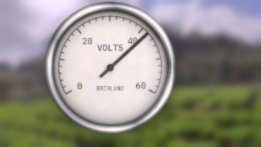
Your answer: 42; V
